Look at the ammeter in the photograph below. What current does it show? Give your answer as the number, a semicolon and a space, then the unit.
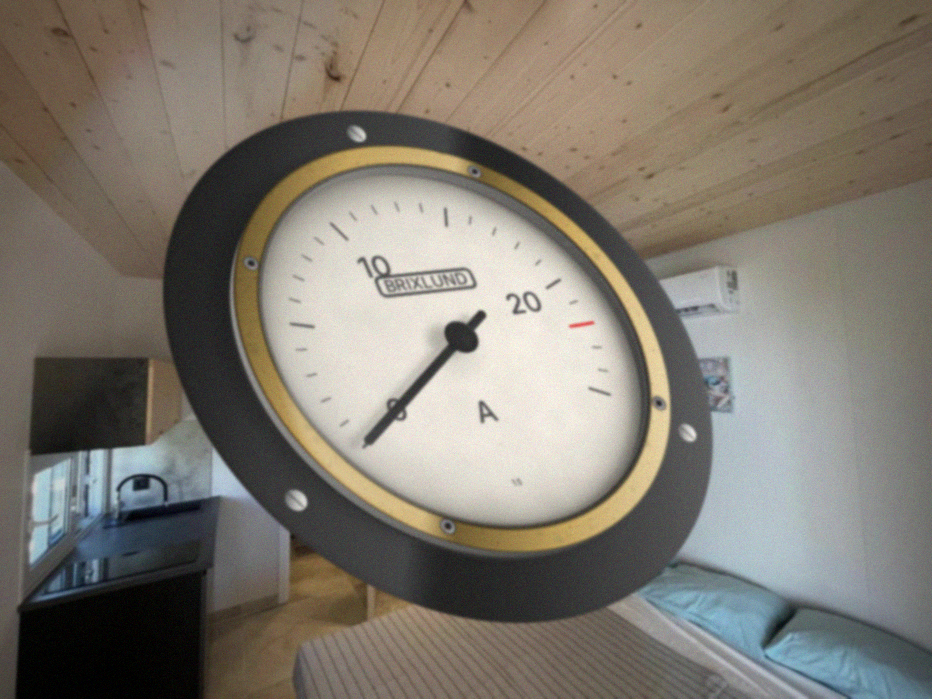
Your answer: 0; A
